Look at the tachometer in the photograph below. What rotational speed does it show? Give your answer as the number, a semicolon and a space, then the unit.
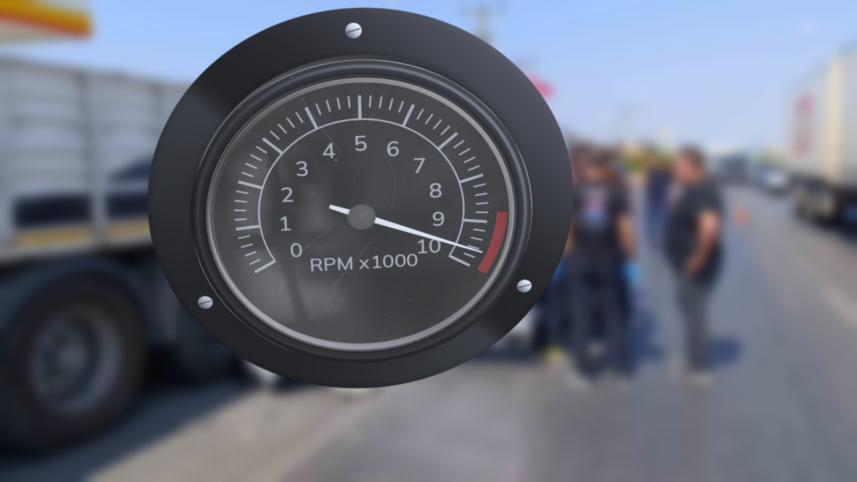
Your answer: 9600; rpm
